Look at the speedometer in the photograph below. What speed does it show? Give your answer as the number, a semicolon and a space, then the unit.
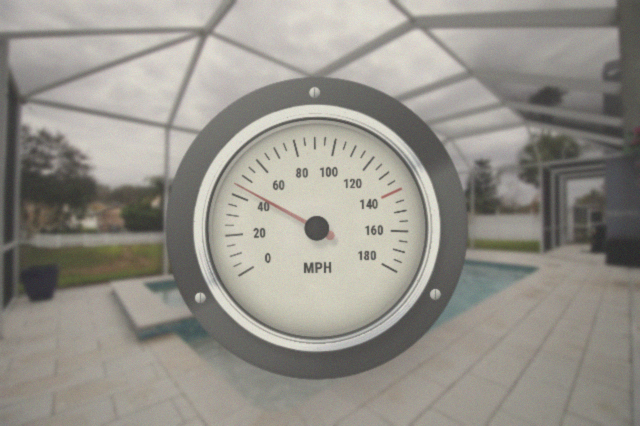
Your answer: 45; mph
